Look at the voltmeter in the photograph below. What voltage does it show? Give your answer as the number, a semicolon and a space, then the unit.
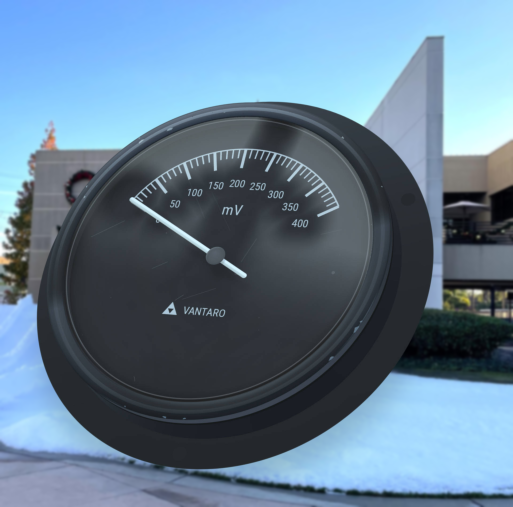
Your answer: 0; mV
